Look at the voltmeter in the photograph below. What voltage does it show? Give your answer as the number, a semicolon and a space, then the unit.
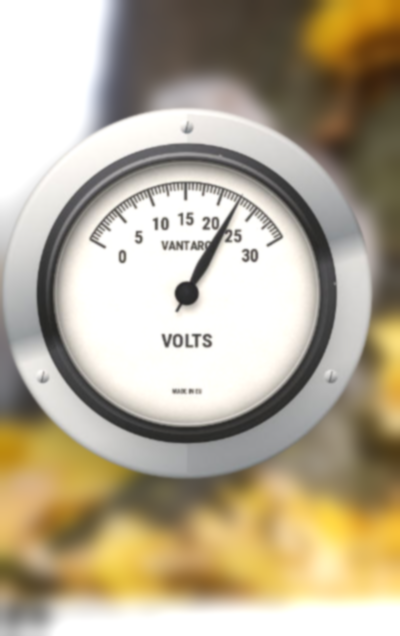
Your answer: 22.5; V
